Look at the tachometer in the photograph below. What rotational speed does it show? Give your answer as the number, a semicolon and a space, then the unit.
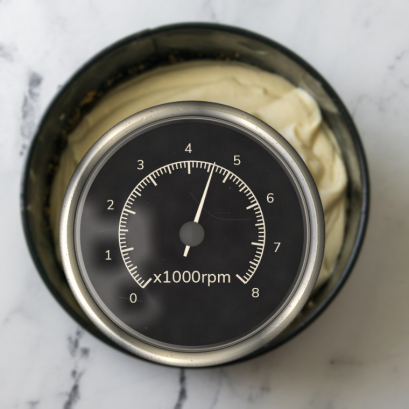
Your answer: 4600; rpm
